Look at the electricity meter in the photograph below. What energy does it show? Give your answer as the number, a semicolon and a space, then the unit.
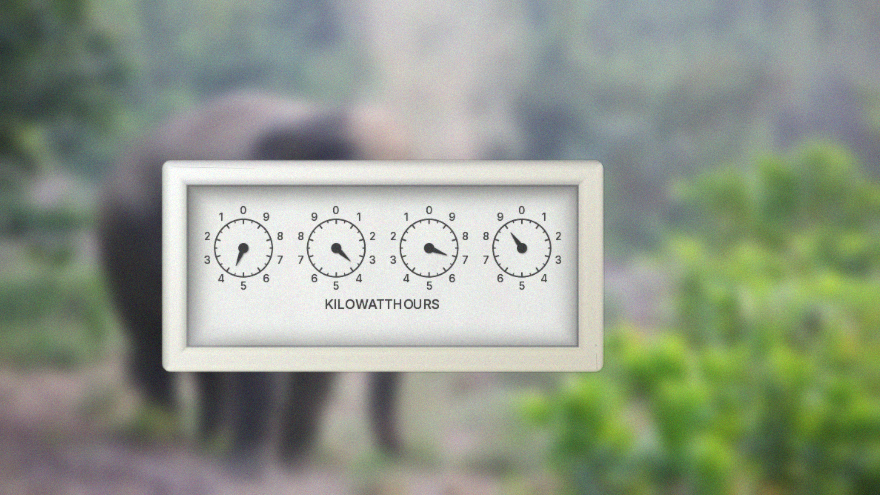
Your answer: 4369; kWh
